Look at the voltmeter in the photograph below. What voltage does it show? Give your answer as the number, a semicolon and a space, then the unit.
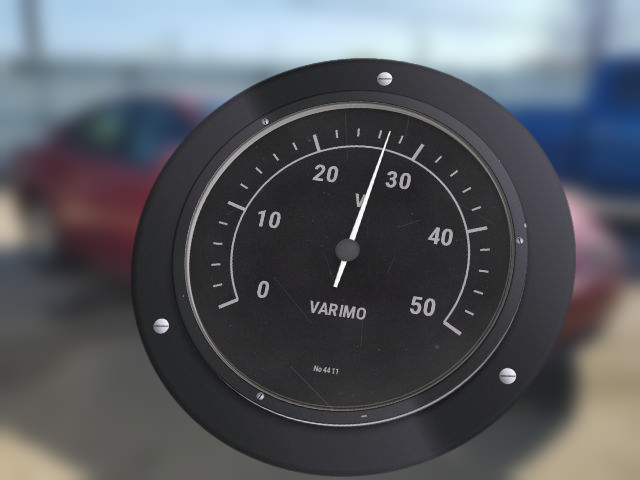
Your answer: 27; V
